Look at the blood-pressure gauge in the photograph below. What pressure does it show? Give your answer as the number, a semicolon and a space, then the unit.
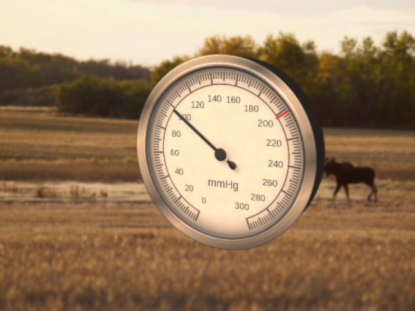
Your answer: 100; mmHg
